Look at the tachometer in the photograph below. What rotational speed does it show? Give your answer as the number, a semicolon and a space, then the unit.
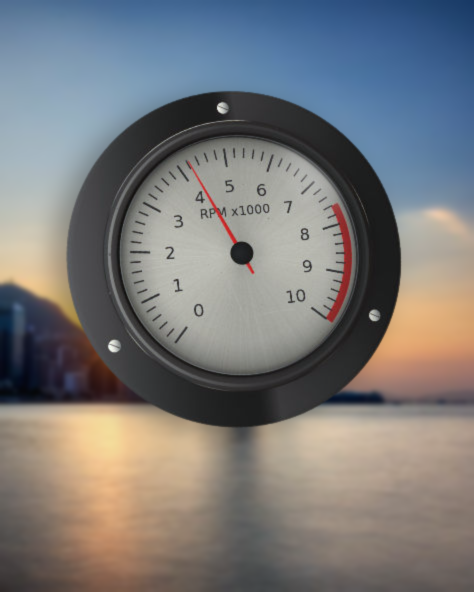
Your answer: 4200; rpm
